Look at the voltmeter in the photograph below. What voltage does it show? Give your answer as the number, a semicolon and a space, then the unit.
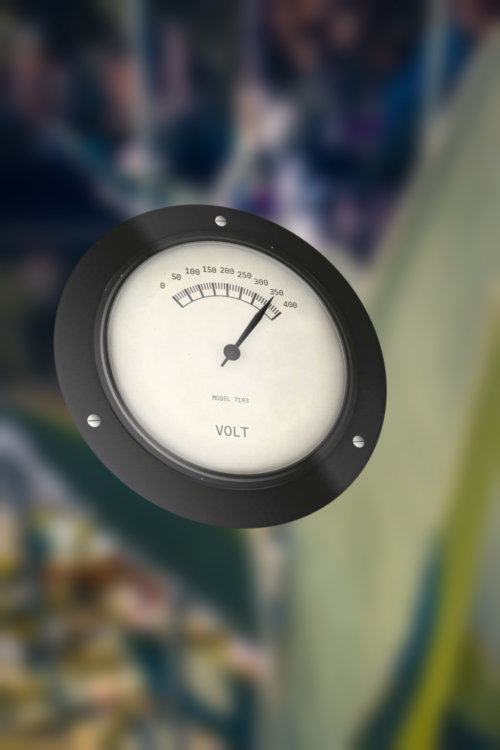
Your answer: 350; V
